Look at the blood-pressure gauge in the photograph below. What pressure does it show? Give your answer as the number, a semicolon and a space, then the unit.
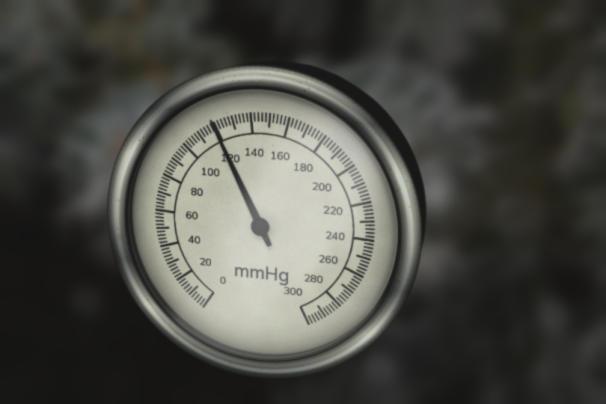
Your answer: 120; mmHg
